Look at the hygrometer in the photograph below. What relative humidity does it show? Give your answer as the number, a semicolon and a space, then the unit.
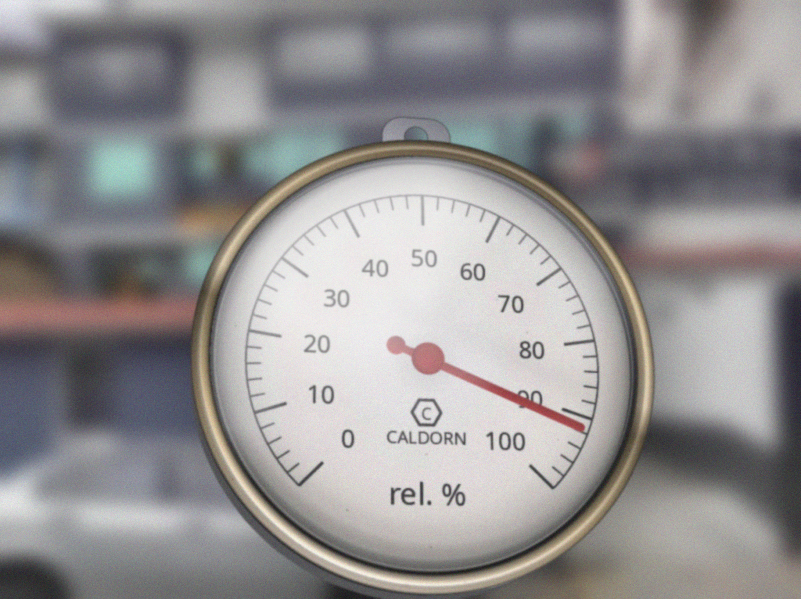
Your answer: 92; %
